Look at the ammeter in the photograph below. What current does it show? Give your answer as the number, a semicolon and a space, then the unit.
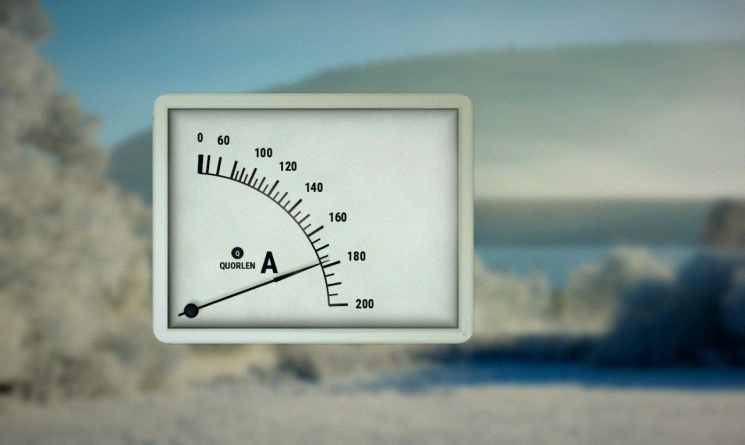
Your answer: 177.5; A
